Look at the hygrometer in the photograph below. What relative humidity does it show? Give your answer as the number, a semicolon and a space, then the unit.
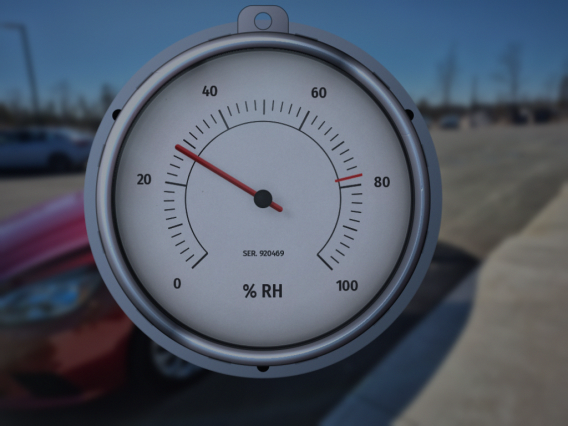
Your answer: 28; %
